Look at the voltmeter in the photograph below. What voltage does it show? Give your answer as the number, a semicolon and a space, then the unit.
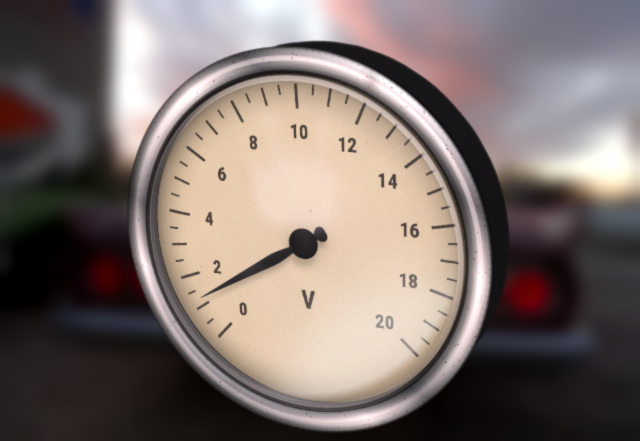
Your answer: 1.25; V
